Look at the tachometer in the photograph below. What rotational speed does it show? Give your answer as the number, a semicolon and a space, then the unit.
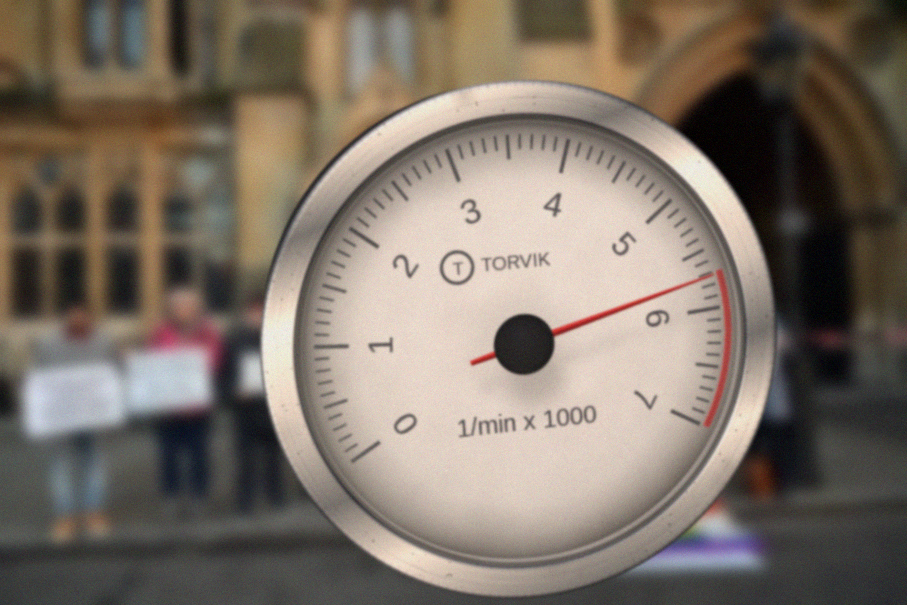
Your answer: 5700; rpm
